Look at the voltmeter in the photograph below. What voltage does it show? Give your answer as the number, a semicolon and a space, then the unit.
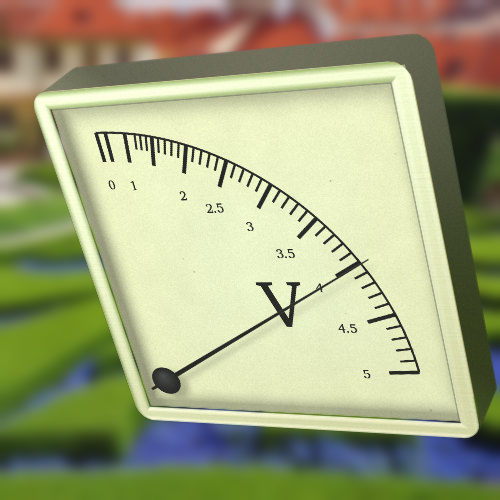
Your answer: 4; V
